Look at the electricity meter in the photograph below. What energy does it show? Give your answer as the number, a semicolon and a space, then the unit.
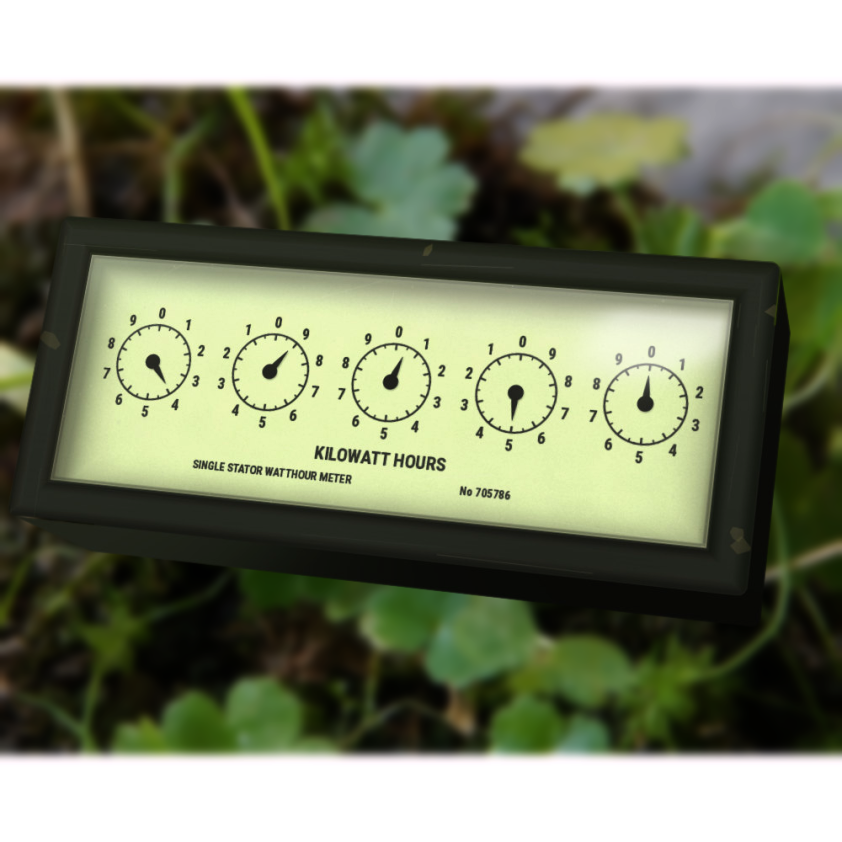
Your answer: 39050; kWh
